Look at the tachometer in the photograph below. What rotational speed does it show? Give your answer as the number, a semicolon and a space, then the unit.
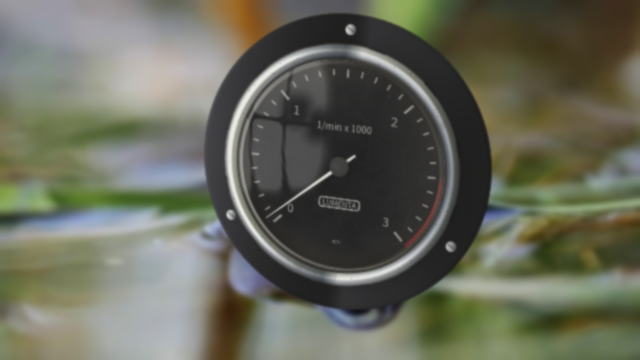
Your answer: 50; rpm
